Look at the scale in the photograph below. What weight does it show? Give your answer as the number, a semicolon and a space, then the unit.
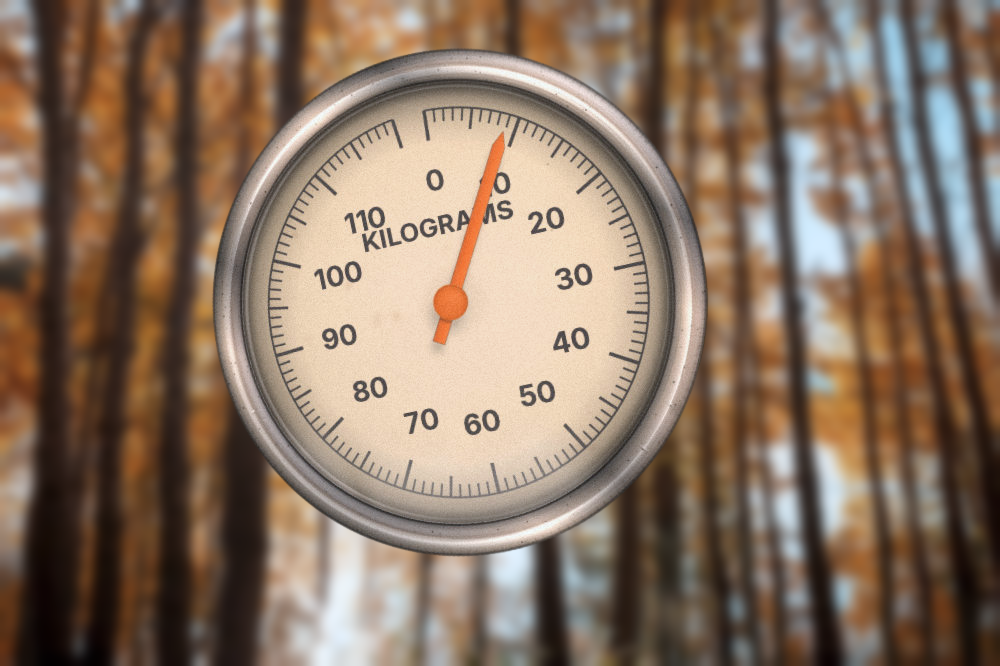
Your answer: 9; kg
